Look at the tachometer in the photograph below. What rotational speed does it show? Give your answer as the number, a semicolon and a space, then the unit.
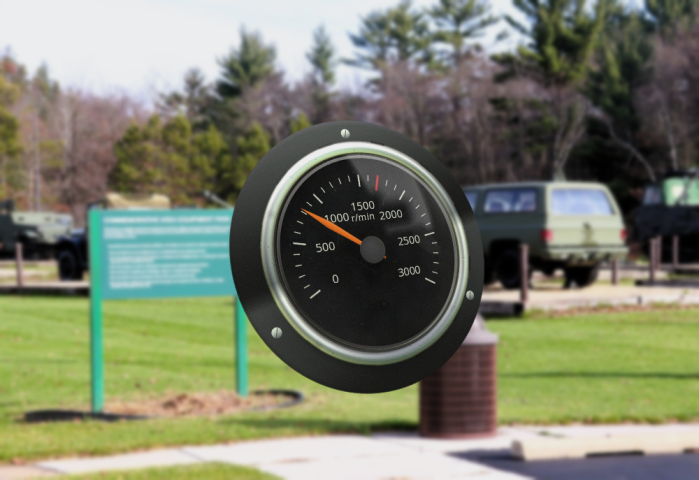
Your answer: 800; rpm
